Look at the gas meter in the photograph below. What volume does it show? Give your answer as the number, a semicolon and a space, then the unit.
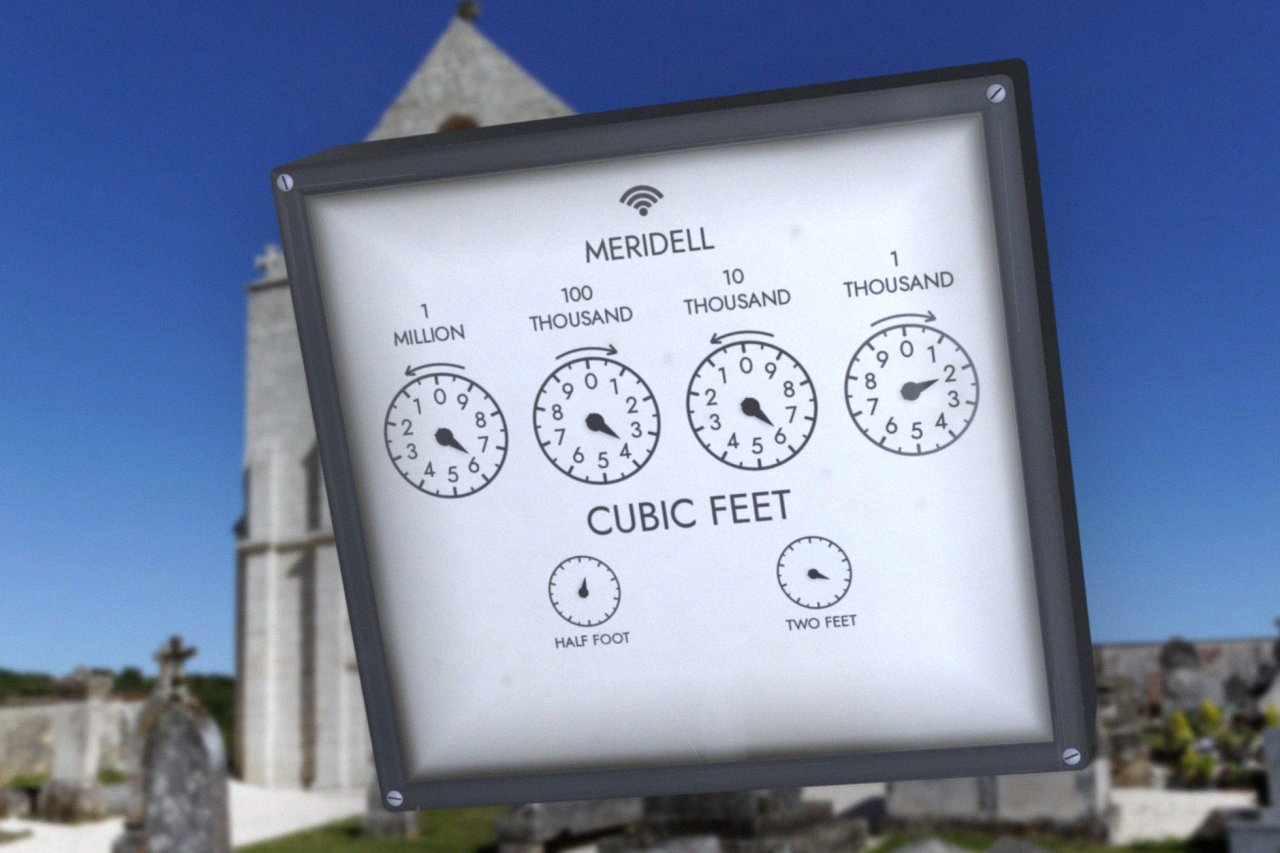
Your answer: 636200; ft³
